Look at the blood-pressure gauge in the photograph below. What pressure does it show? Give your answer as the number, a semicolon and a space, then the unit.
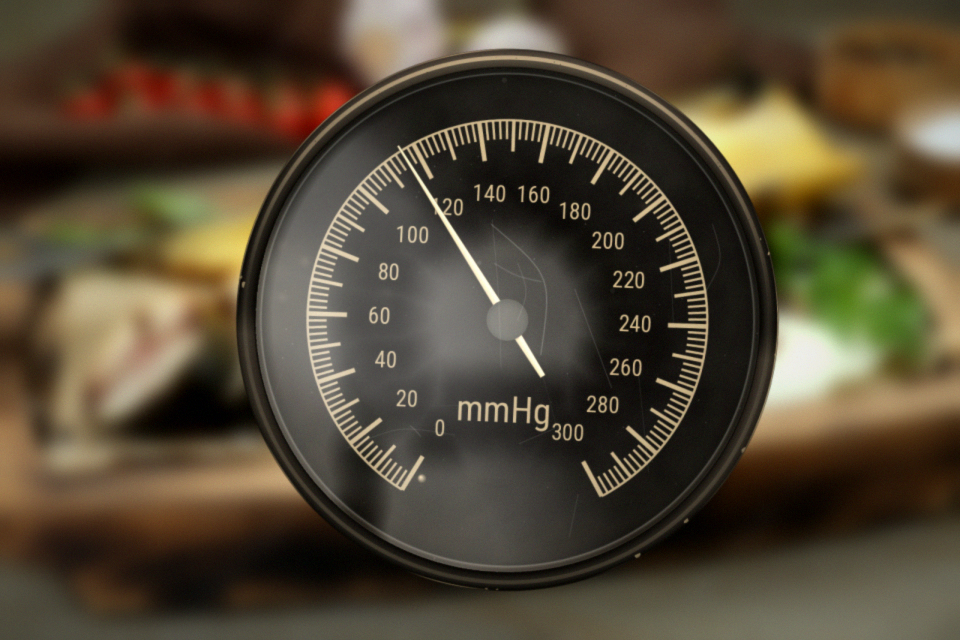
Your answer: 116; mmHg
